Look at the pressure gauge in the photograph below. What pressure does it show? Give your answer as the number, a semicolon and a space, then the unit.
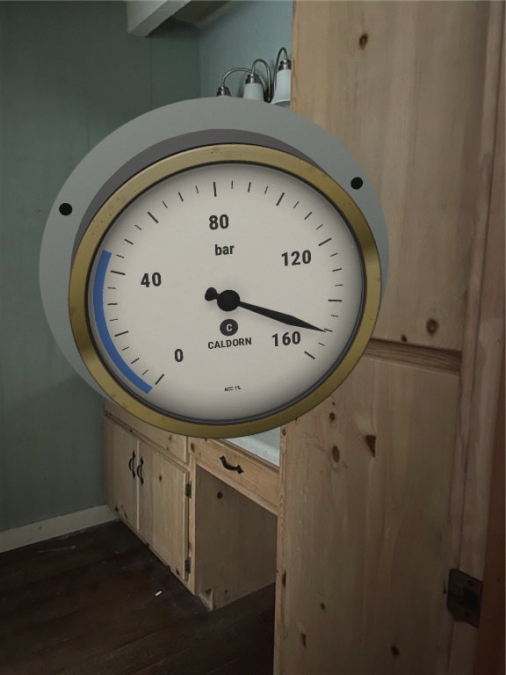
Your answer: 150; bar
